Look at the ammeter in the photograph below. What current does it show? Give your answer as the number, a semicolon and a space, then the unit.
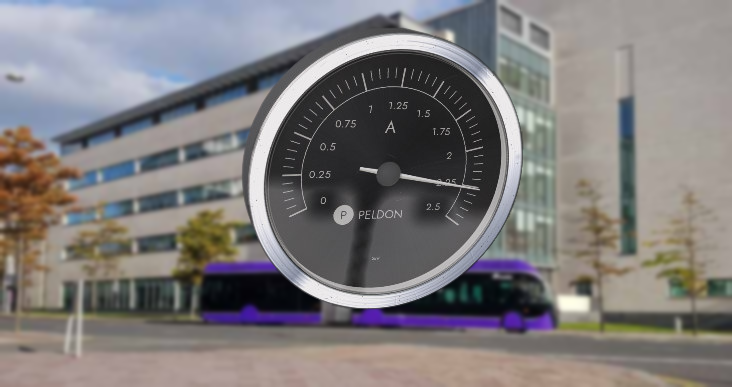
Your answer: 2.25; A
